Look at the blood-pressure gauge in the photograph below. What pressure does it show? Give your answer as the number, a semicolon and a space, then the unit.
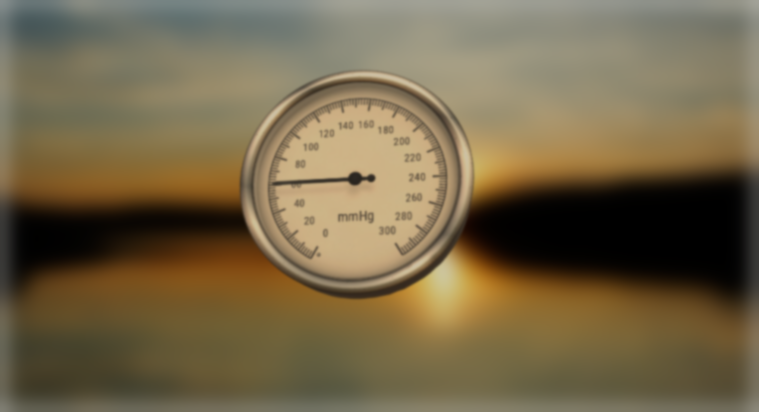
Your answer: 60; mmHg
